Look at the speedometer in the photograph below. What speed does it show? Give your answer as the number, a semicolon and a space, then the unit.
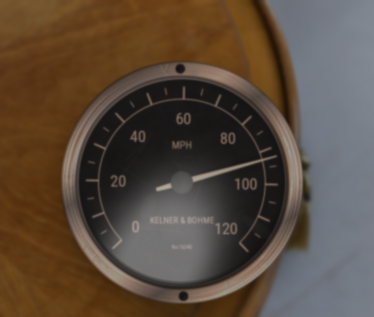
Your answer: 92.5; mph
